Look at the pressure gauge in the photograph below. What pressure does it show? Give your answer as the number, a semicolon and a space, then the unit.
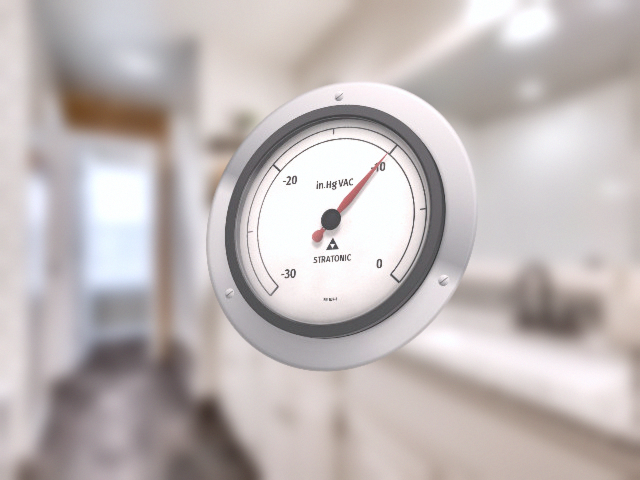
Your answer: -10; inHg
